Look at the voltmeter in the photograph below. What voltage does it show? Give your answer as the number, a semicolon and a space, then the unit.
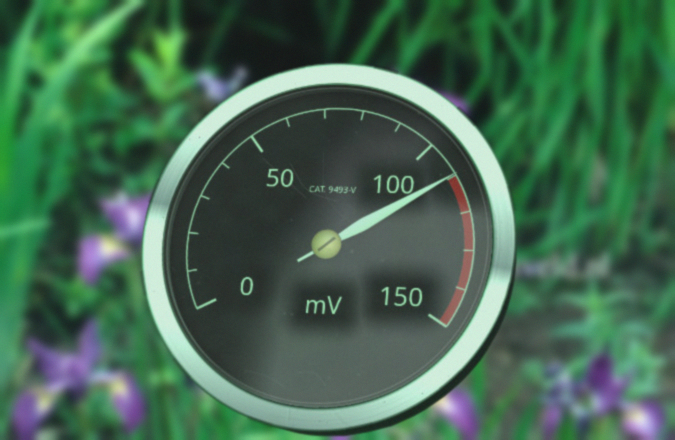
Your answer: 110; mV
